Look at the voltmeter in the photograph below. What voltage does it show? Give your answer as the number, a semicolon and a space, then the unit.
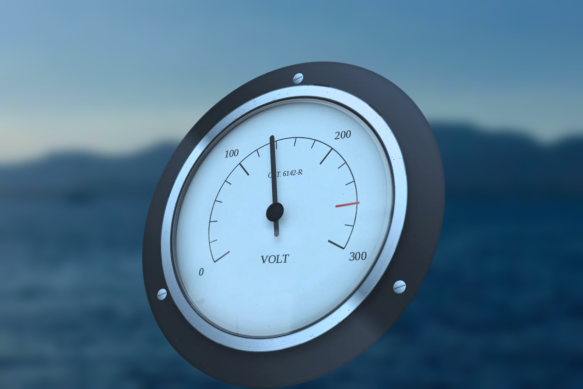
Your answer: 140; V
